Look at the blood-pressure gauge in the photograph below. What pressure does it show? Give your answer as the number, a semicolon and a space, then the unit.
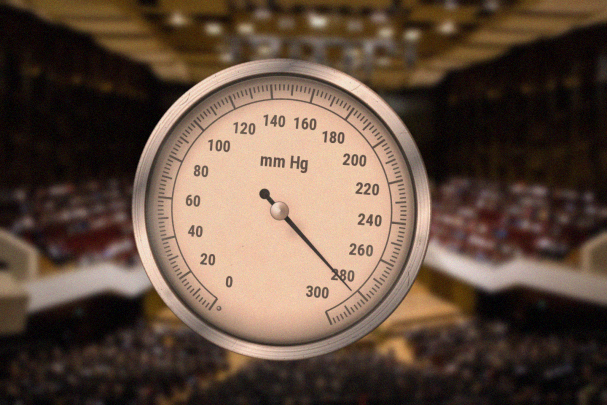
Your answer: 282; mmHg
